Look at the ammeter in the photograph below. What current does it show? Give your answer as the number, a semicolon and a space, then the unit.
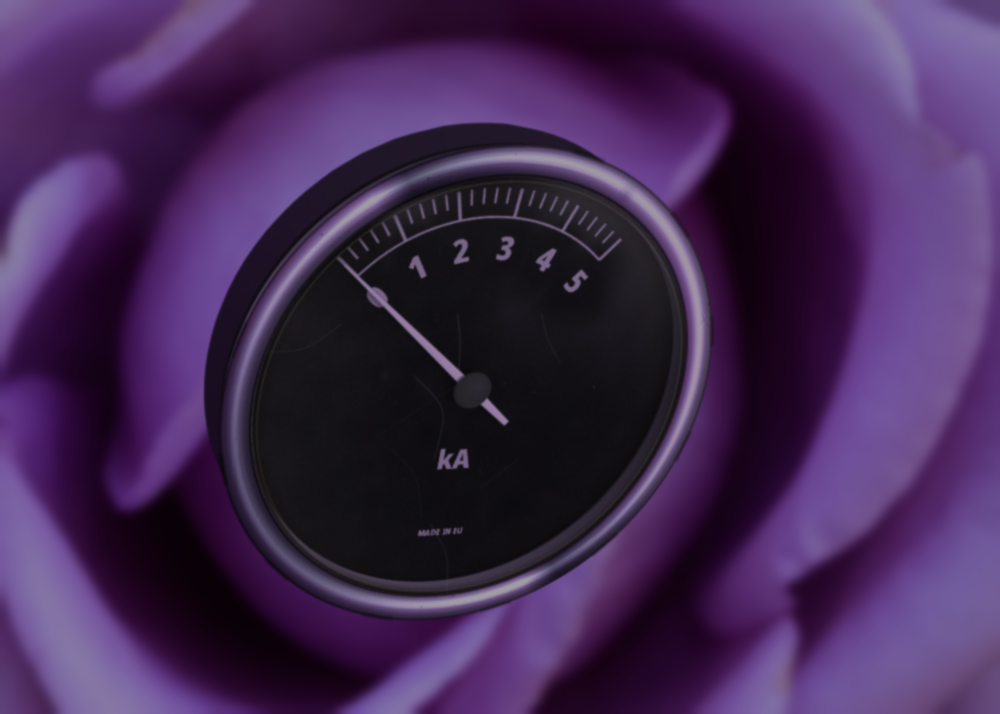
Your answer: 0; kA
